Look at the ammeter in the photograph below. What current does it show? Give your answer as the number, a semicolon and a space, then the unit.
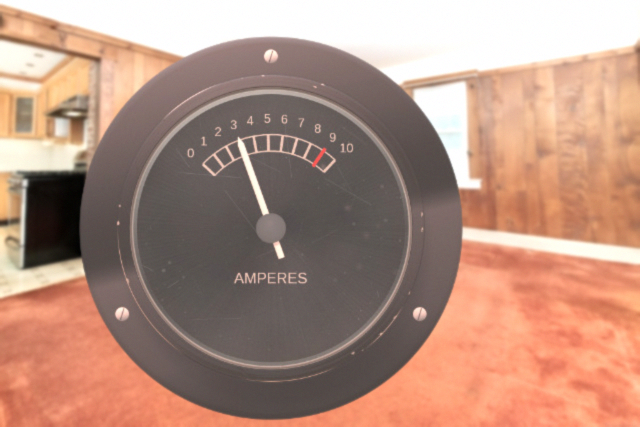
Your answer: 3; A
